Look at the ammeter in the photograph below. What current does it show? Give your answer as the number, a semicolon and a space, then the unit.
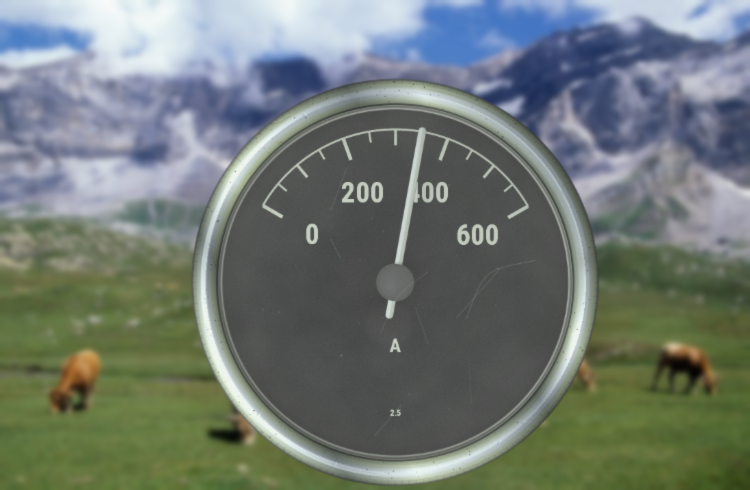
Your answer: 350; A
